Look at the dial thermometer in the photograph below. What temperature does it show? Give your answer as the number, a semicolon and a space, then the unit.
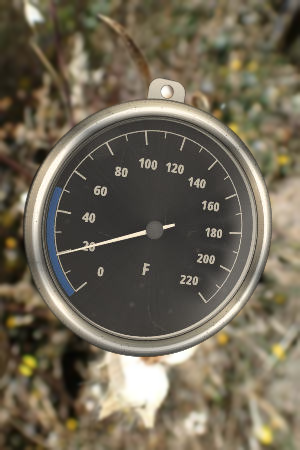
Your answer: 20; °F
